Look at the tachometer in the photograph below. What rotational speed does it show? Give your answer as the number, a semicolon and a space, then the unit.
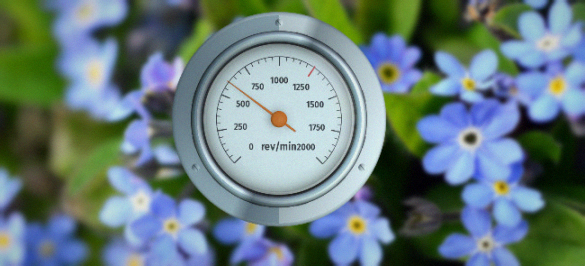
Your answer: 600; rpm
